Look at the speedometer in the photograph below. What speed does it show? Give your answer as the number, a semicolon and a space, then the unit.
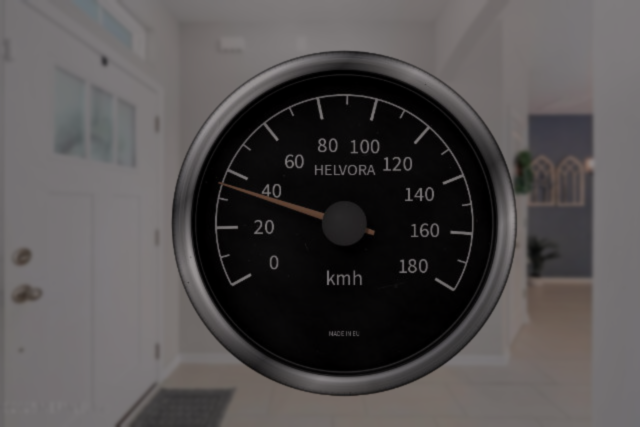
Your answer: 35; km/h
